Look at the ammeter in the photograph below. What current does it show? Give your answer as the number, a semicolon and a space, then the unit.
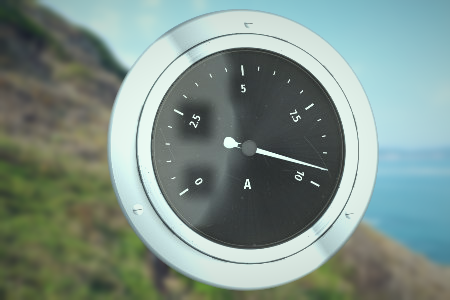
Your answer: 9.5; A
